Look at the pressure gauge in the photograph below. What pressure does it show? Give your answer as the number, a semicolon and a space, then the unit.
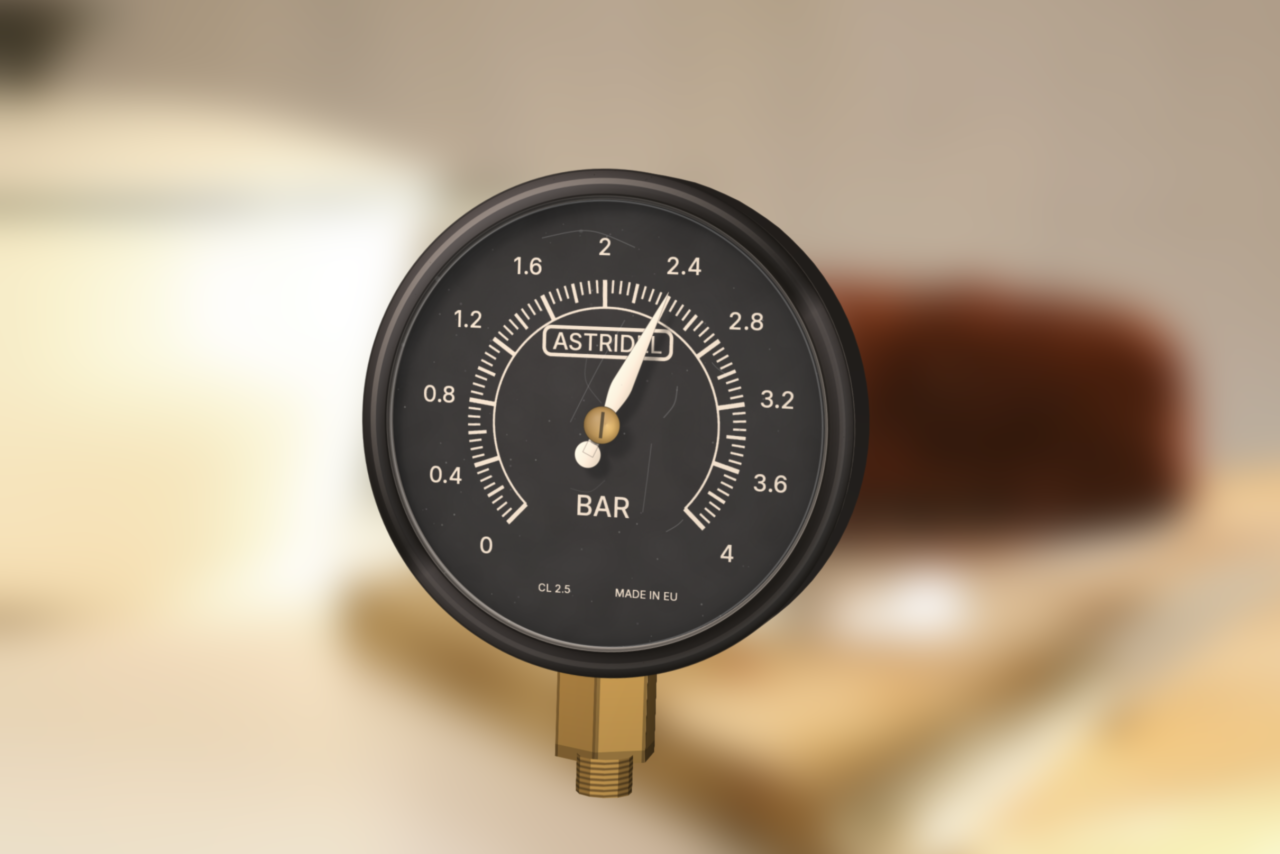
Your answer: 2.4; bar
